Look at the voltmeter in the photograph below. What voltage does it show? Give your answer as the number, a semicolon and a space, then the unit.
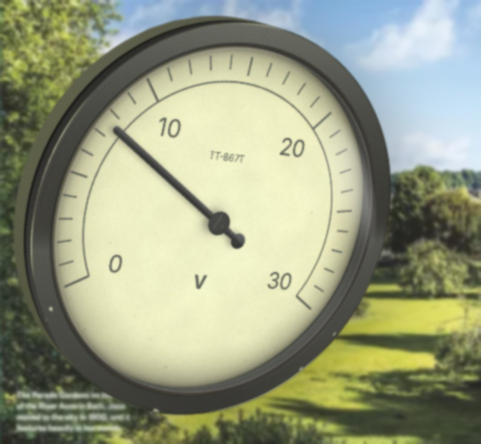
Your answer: 7.5; V
